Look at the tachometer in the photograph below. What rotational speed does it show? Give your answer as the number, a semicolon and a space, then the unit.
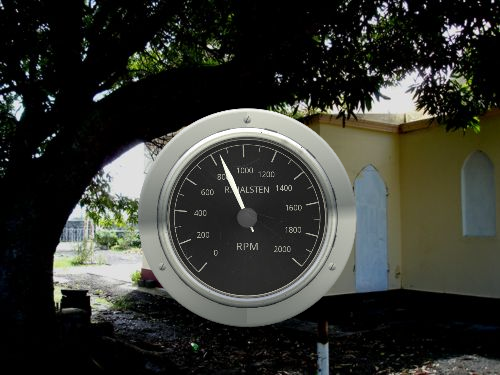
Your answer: 850; rpm
